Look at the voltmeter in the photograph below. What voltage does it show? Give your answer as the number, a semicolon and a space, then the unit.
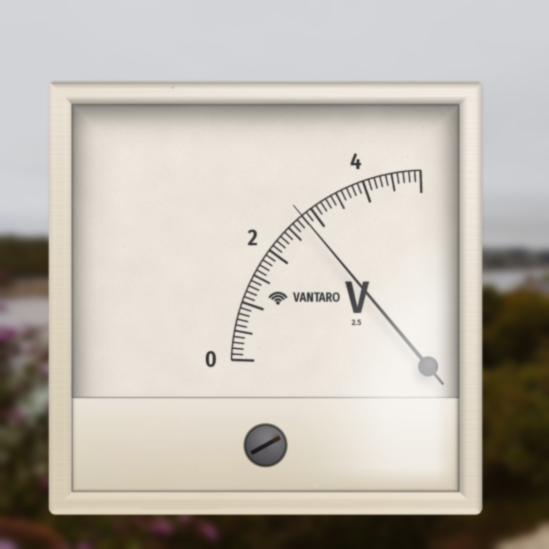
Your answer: 2.8; V
